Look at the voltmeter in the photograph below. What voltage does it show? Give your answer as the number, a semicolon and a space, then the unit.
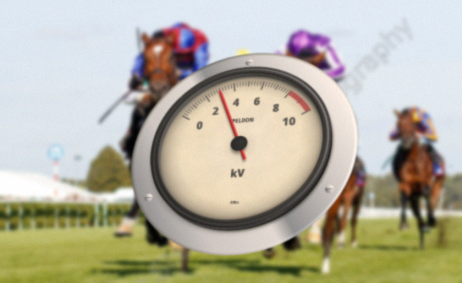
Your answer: 3; kV
